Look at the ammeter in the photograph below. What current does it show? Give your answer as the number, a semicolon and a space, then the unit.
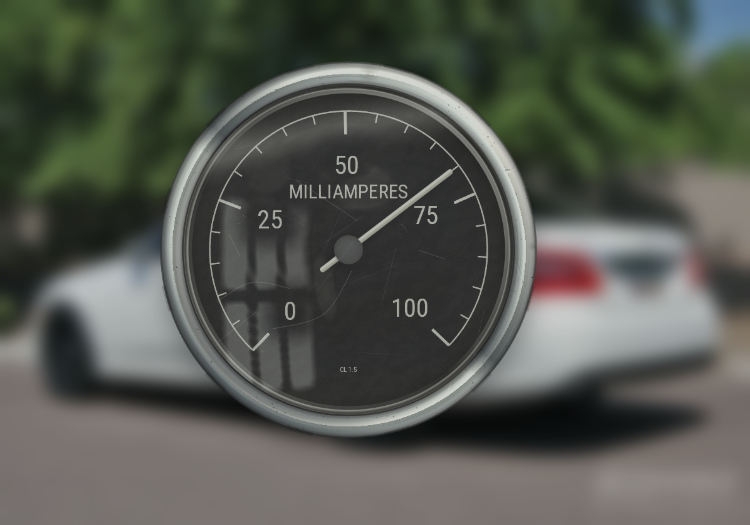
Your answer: 70; mA
